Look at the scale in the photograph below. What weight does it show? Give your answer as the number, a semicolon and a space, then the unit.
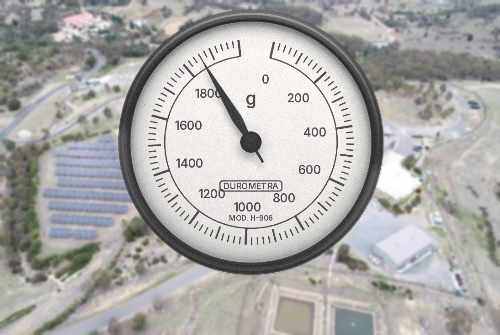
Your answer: 1860; g
